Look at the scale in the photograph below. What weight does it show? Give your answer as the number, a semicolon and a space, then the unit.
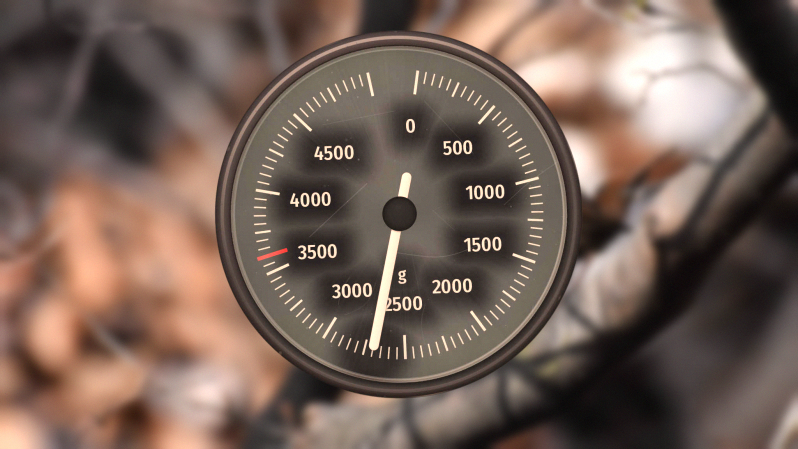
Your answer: 2700; g
